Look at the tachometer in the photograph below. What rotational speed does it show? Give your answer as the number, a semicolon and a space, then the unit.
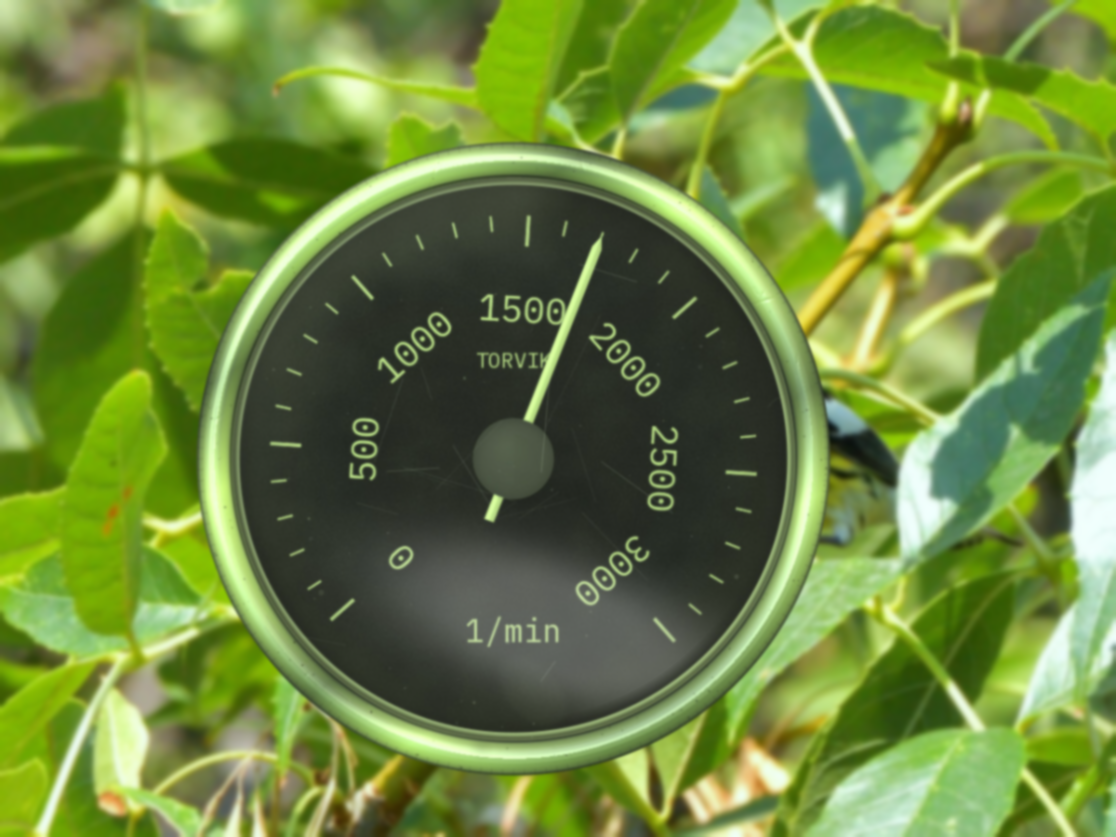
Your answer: 1700; rpm
